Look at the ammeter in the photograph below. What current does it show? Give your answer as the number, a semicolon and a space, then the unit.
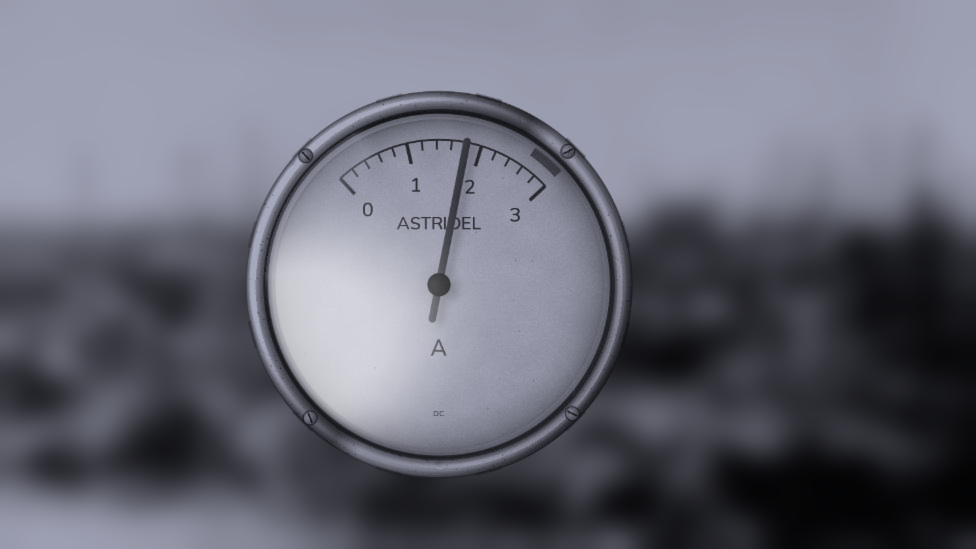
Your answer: 1.8; A
